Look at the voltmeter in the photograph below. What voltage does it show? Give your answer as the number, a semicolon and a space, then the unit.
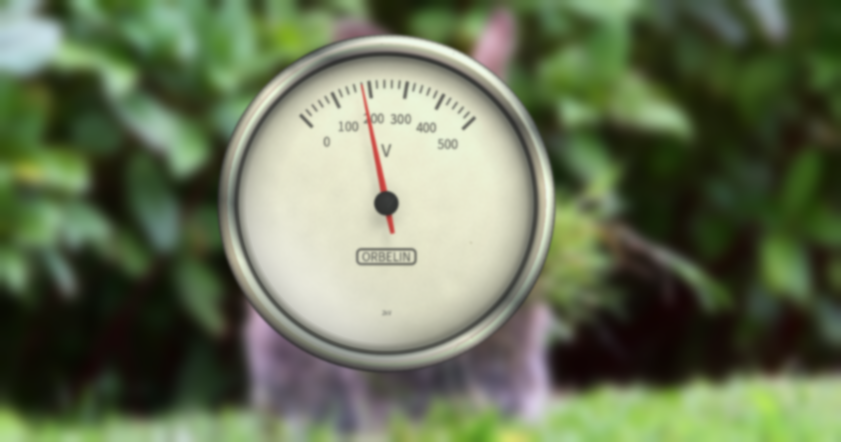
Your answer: 180; V
